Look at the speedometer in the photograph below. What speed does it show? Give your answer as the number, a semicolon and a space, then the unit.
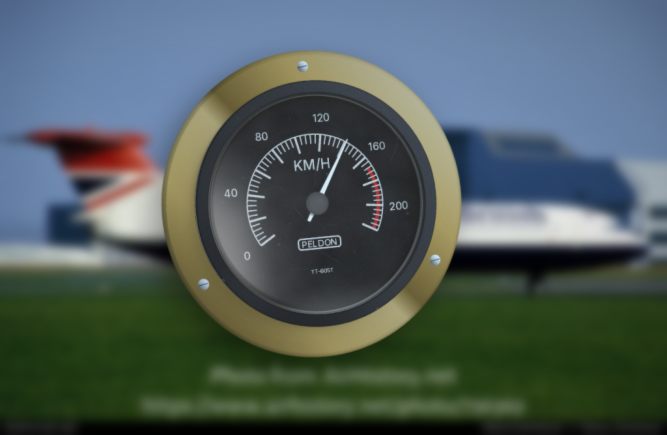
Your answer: 140; km/h
